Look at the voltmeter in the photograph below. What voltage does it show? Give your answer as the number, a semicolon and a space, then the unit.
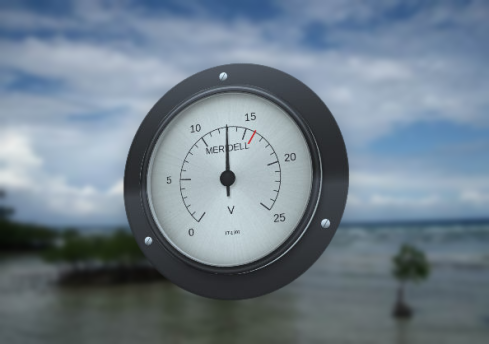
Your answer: 13; V
